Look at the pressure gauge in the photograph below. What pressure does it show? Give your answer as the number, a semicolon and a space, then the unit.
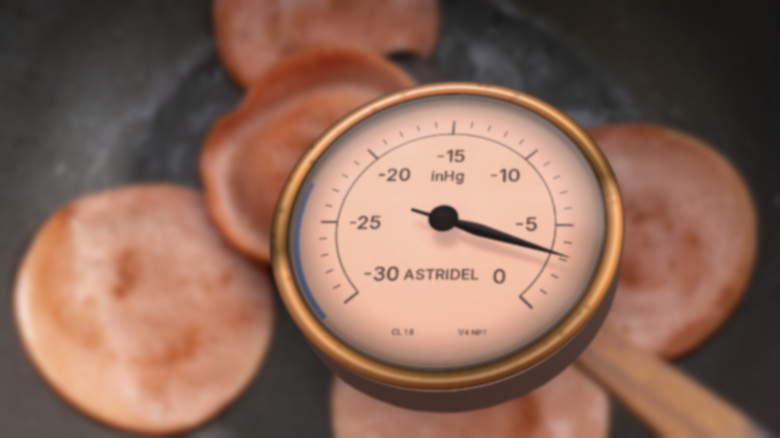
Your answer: -3; inHg
